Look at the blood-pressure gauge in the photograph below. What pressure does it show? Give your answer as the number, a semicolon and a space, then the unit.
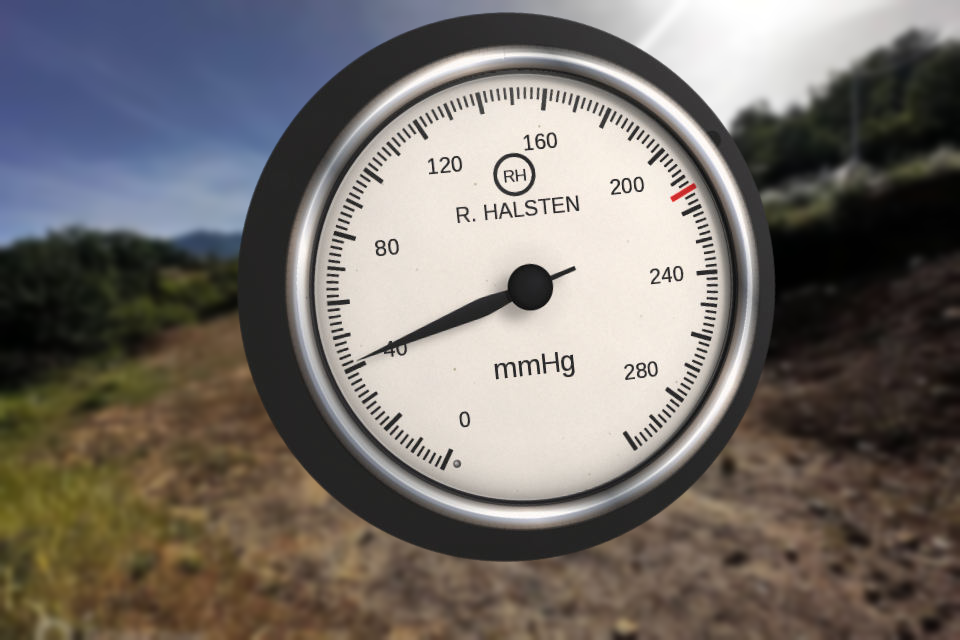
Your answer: 42; mmHg
